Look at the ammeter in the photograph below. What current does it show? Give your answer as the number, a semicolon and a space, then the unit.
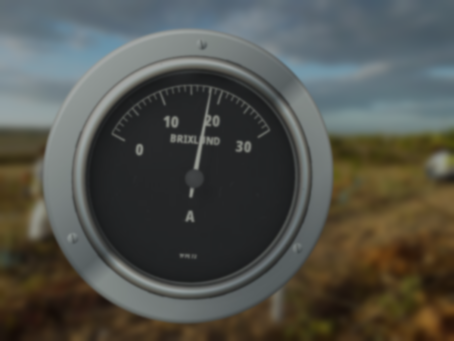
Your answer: 18; A
